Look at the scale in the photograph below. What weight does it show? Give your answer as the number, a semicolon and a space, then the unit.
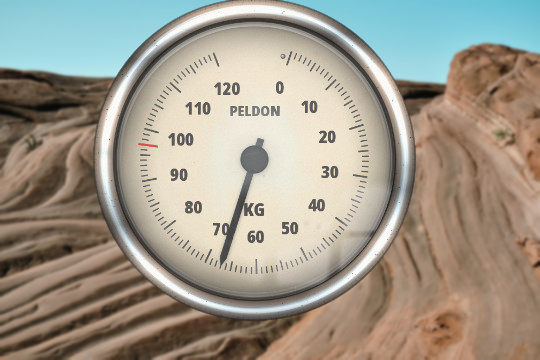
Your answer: 67; kg
